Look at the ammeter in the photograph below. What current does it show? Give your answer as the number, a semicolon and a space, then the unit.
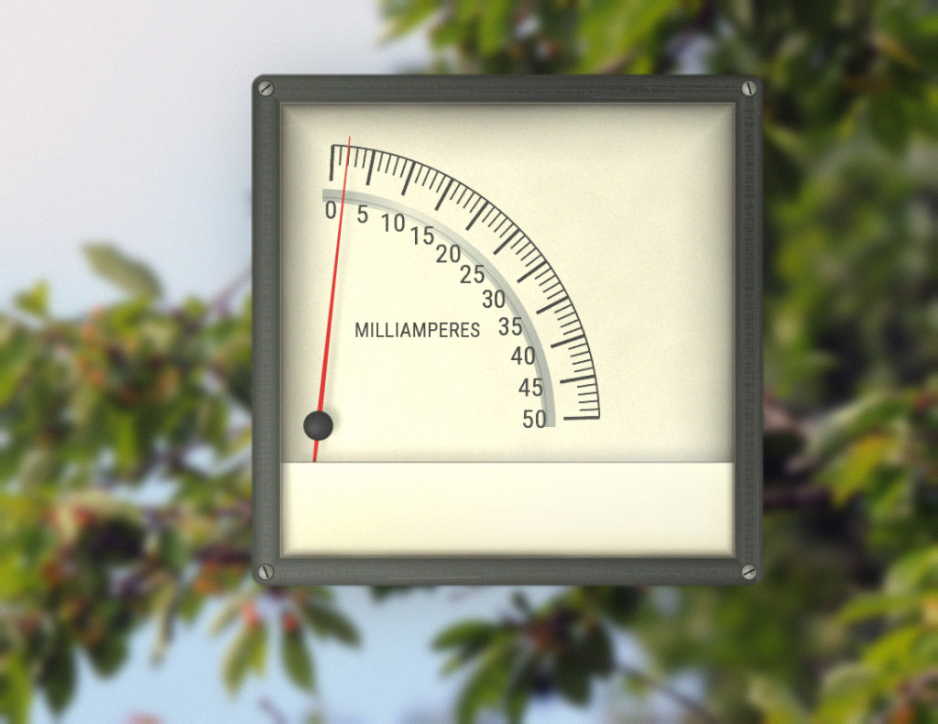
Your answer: 2; mA
